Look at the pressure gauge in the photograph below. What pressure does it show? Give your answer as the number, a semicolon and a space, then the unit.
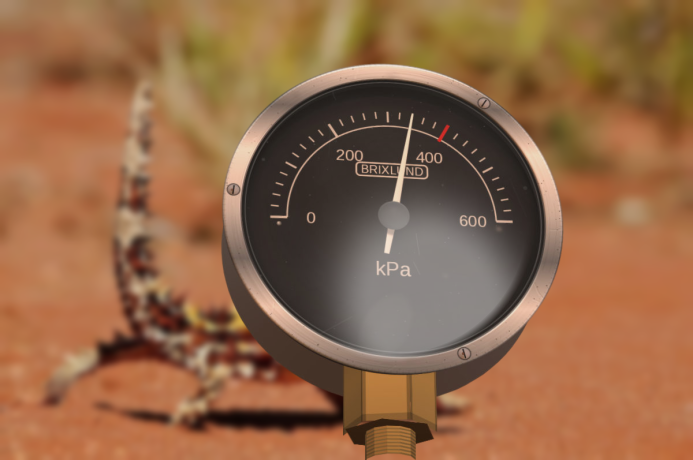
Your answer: 340; kPa
